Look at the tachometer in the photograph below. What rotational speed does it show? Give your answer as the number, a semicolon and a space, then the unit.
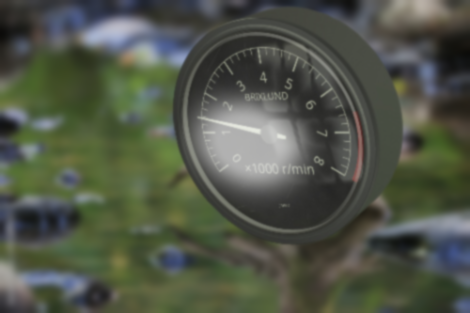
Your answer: 1400; rpm
